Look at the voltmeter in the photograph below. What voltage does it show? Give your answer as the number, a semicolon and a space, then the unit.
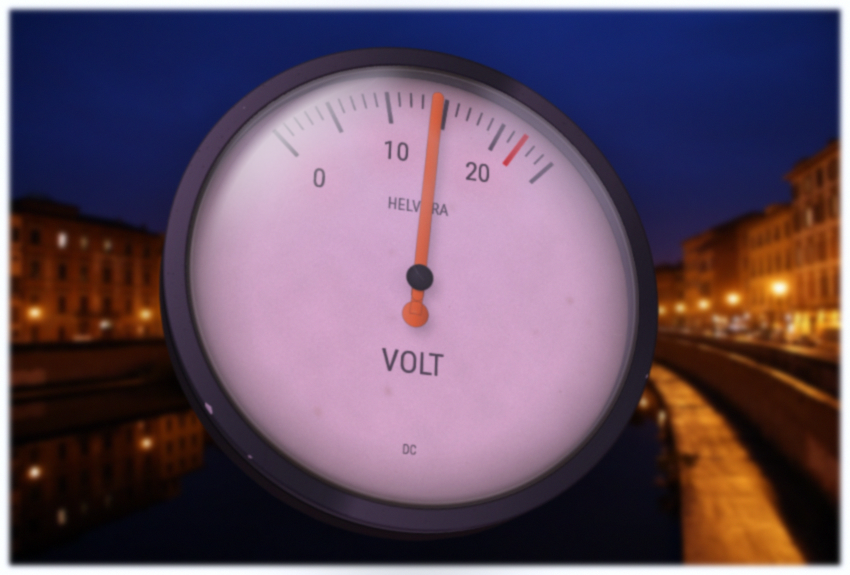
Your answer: 14; V
